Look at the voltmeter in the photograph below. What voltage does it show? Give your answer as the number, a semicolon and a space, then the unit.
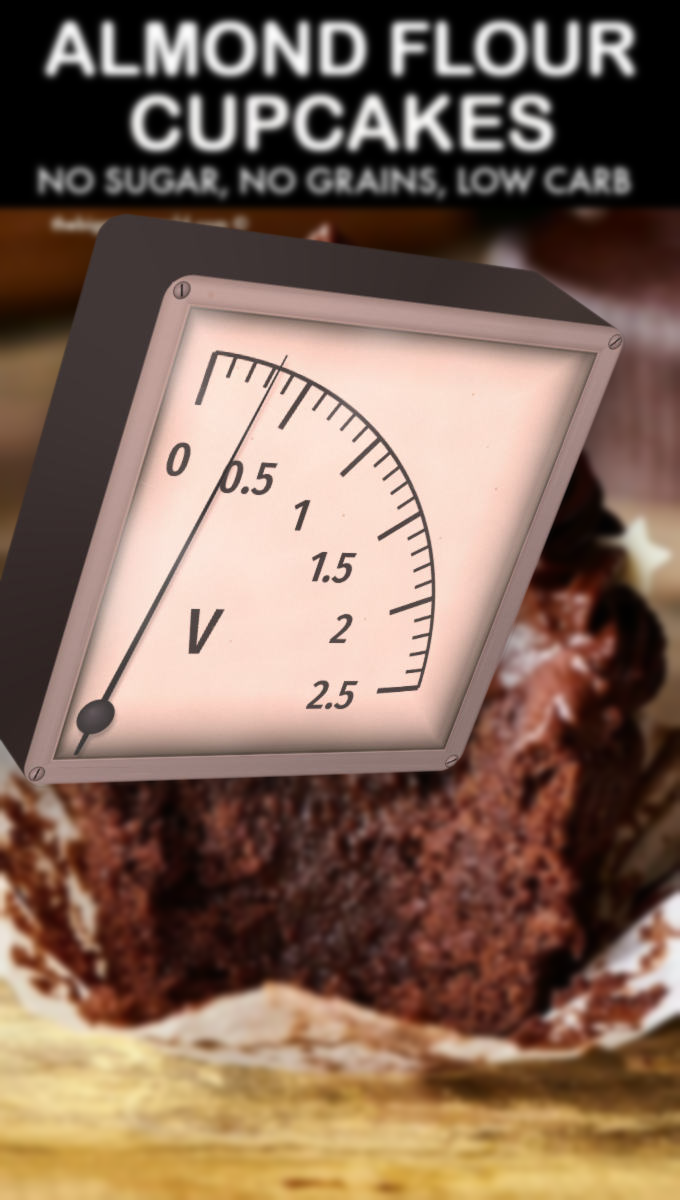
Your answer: 0.3; V
